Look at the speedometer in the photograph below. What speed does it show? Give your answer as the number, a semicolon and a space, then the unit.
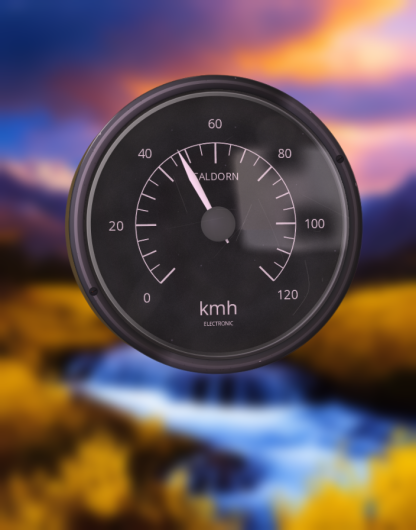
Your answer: 47.5; km/h
